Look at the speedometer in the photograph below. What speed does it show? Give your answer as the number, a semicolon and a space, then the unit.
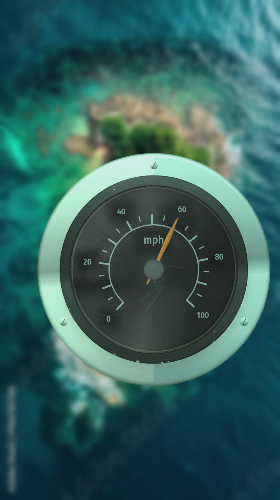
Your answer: 60; mph
